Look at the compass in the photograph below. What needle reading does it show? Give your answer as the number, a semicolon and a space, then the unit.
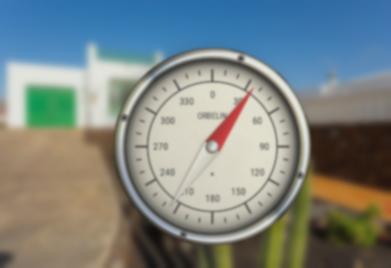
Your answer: 35; °
